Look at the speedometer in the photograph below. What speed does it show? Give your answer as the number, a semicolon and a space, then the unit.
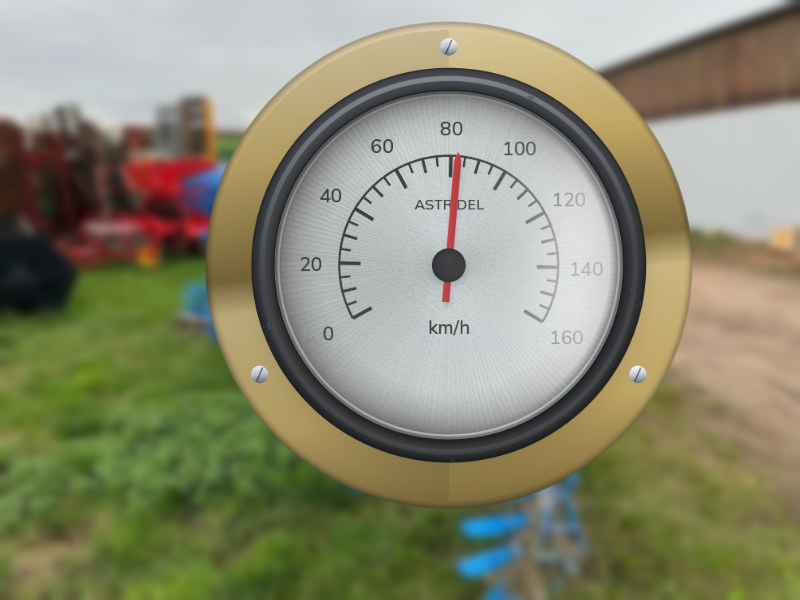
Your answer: 82.5; km/h
